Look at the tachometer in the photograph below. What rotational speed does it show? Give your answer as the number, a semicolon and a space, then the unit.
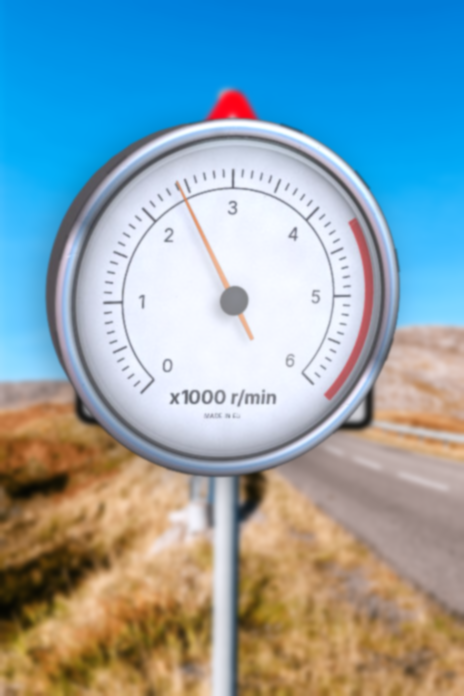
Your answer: 2400; rpm
